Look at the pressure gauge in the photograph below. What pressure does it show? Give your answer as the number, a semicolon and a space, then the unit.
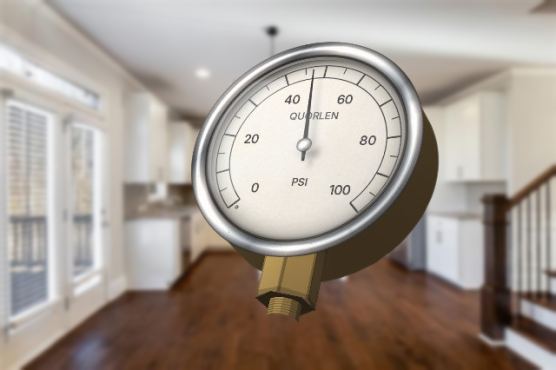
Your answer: 47.5; psi
